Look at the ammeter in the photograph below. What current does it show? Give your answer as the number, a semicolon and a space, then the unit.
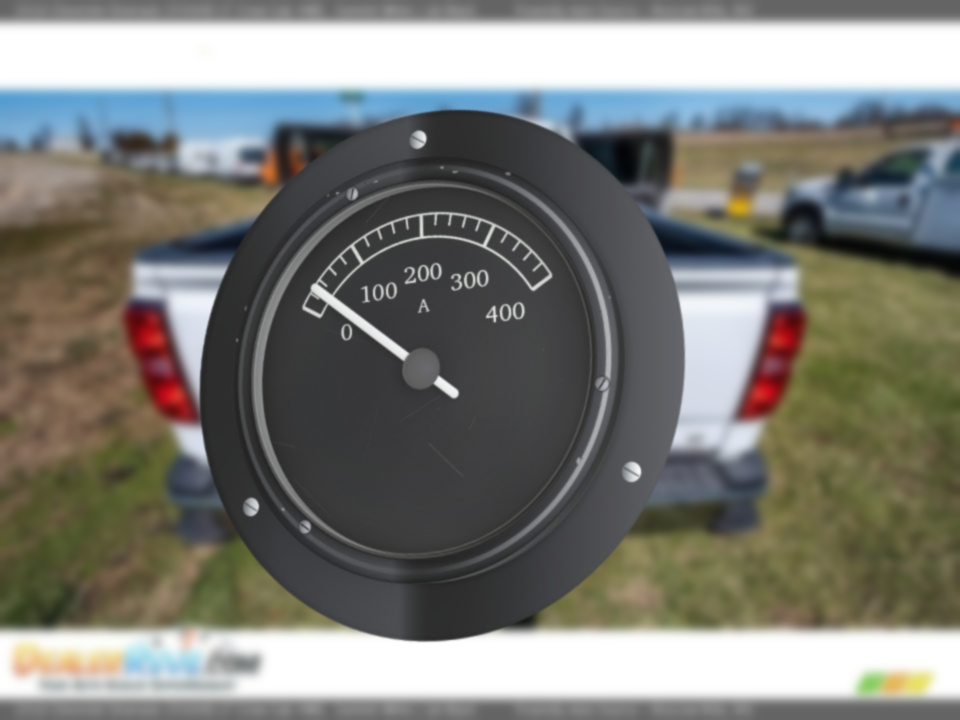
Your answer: 30; A
